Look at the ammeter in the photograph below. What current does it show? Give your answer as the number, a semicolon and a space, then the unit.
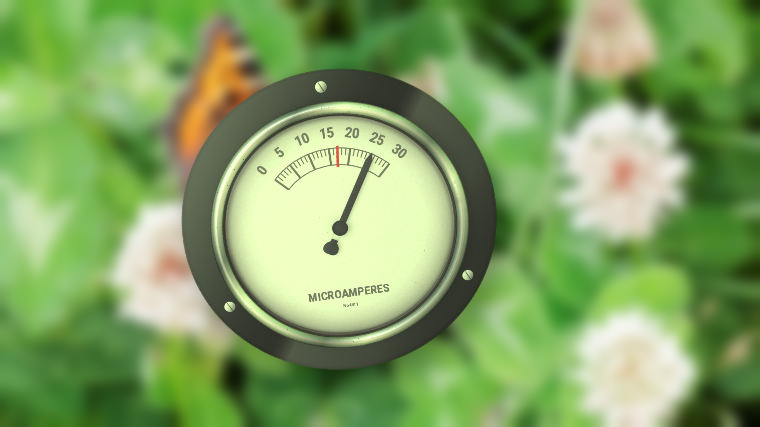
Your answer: 25; µA
